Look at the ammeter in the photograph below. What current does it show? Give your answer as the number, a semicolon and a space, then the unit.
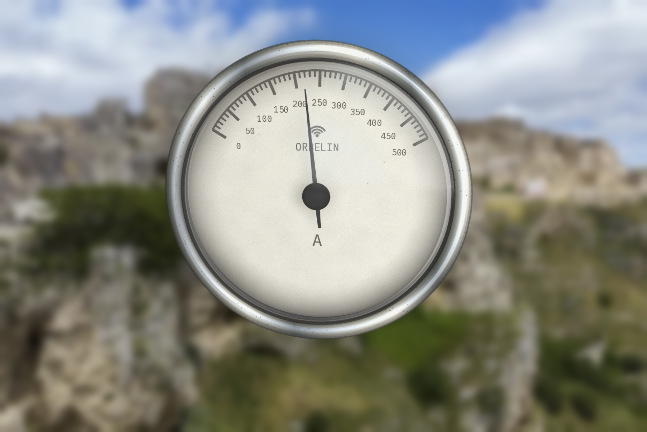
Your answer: 220; A
